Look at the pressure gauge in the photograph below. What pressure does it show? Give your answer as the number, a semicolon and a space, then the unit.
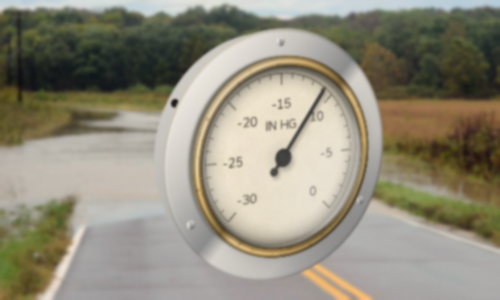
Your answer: -11; inHg
